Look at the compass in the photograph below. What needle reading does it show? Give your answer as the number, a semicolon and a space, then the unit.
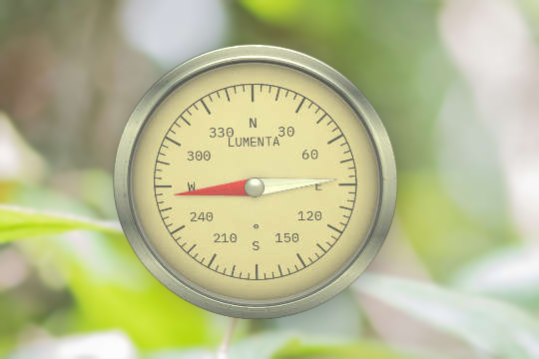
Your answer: 265; °
